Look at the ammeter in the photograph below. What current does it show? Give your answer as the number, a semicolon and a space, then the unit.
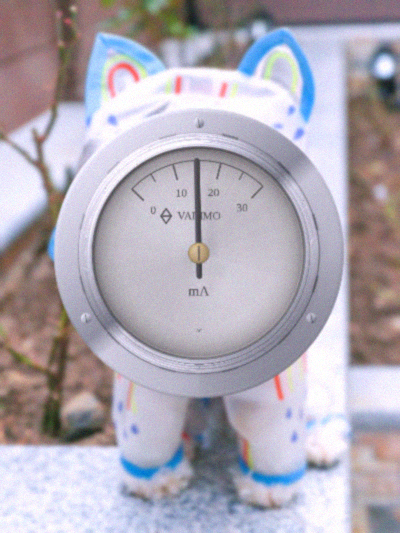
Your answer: 15; mA
